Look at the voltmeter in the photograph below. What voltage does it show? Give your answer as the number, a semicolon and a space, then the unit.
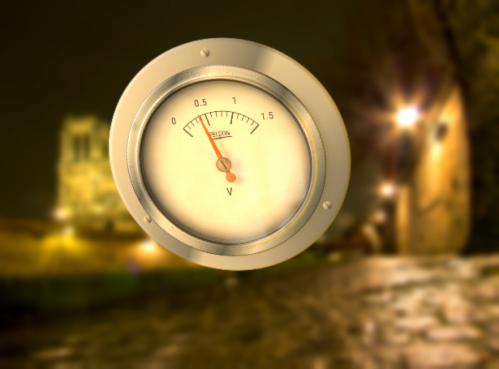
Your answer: 0.4; V
